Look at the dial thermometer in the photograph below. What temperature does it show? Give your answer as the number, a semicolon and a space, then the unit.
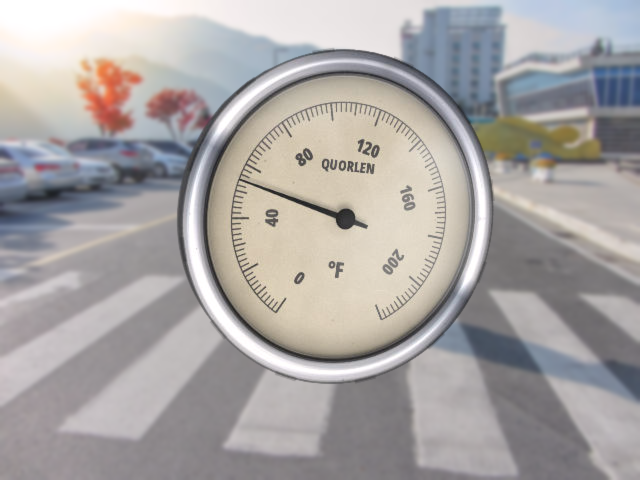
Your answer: 54; °F
